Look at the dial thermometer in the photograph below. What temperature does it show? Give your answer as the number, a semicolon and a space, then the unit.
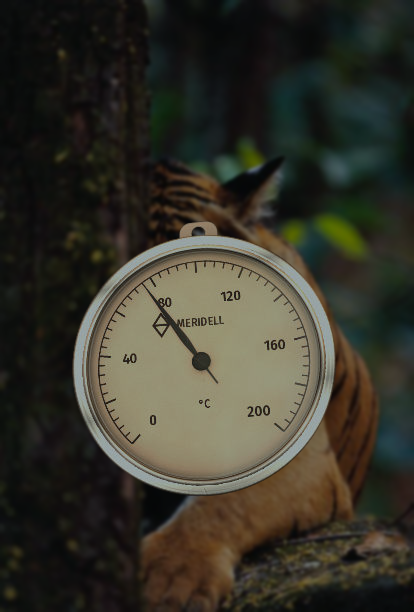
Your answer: 76; °C
